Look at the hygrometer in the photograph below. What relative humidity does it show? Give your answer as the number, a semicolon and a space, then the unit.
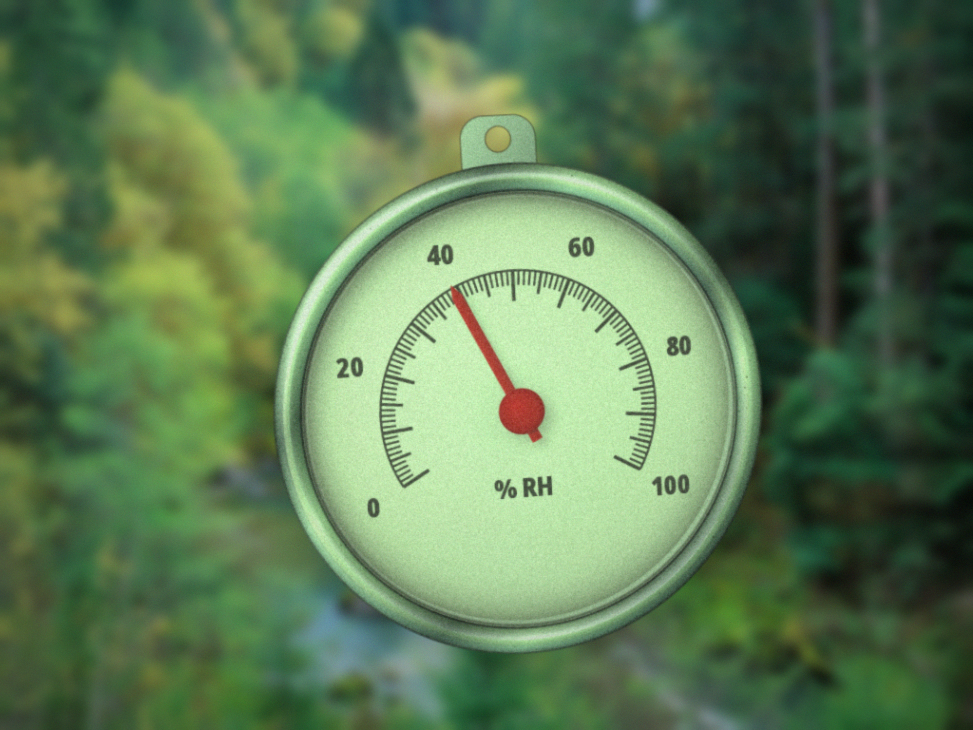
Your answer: 39; %
